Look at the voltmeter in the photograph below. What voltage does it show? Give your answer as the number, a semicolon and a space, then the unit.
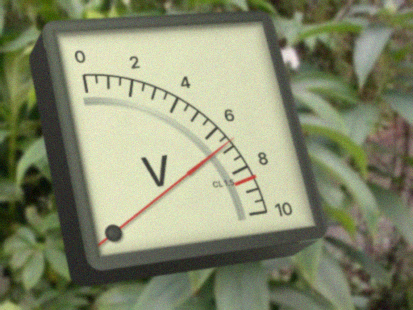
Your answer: 6.75; V
